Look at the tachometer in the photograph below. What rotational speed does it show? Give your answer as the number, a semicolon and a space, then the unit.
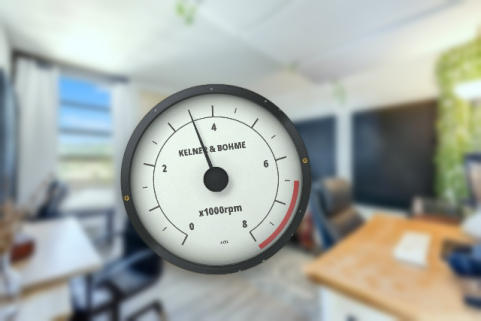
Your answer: 3500; rpm
